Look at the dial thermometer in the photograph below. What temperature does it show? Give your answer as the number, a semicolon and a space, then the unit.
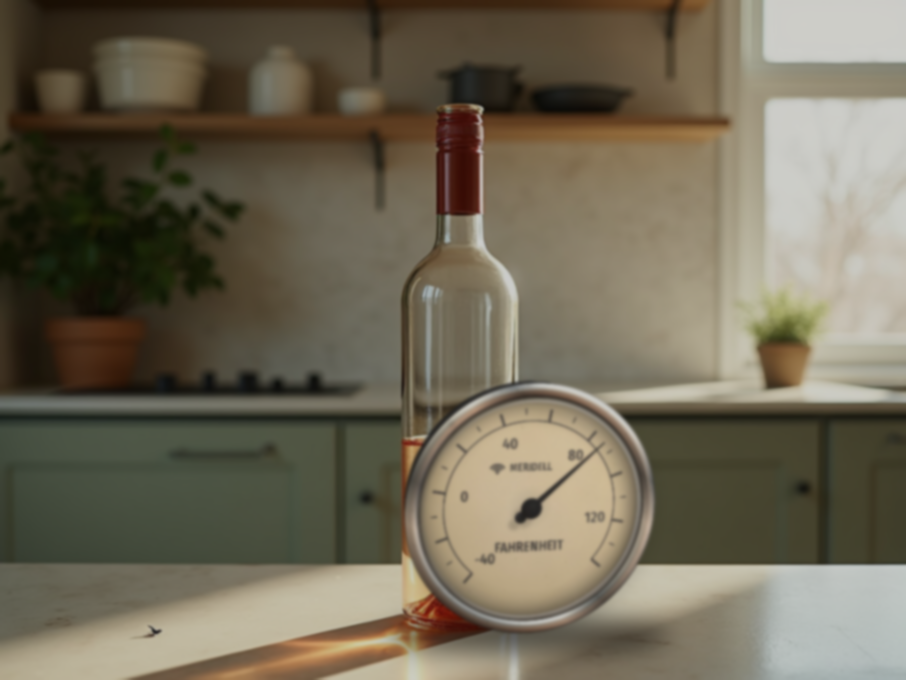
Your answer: 85; °F
